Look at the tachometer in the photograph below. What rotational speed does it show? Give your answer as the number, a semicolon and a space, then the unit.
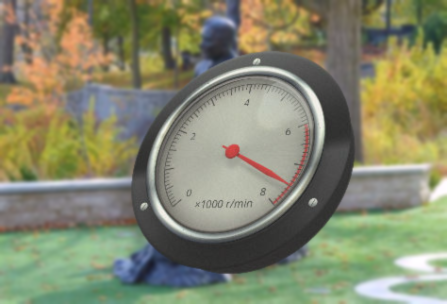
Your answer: 7500; rpm
